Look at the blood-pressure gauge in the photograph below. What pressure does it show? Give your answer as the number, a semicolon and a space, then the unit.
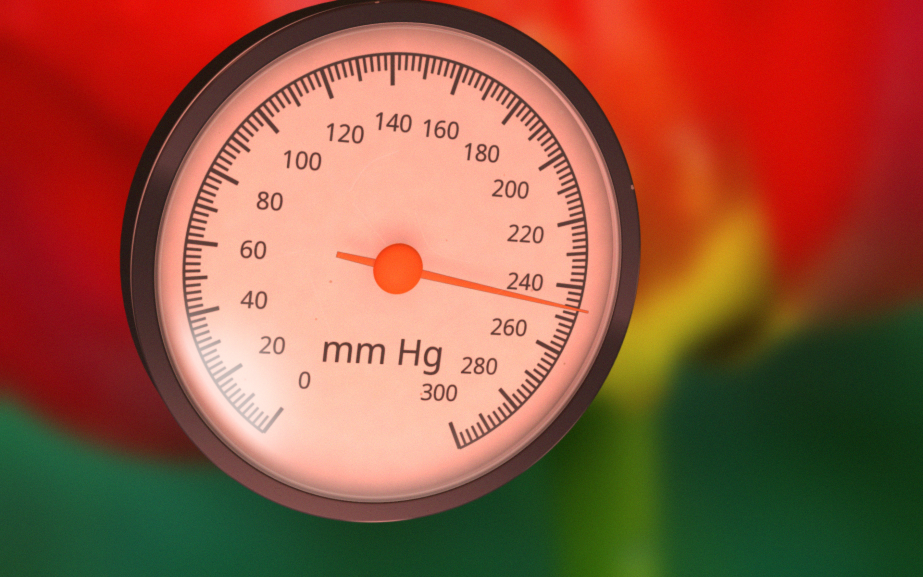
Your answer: 246; mmHg
